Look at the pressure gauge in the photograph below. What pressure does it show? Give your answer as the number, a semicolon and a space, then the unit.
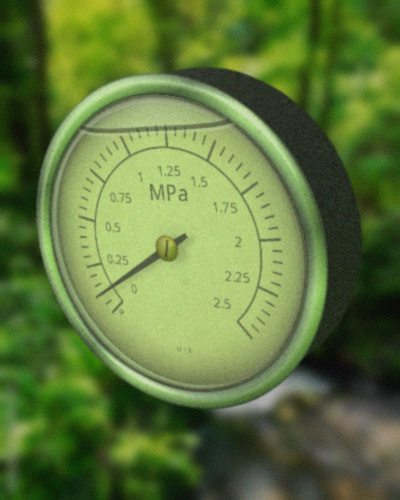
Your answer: 0.1; MPa
